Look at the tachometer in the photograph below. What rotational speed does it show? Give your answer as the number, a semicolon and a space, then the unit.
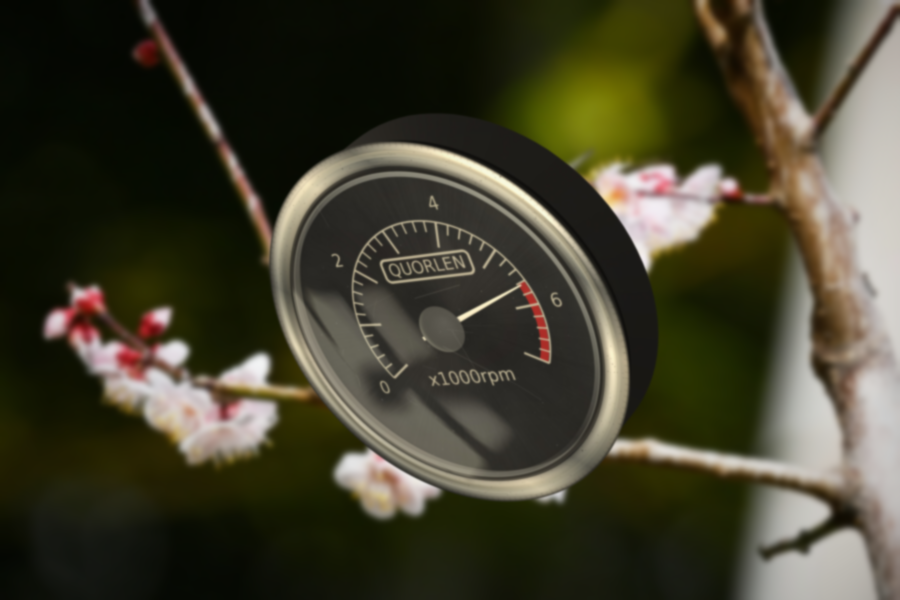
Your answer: 5600; rpm
